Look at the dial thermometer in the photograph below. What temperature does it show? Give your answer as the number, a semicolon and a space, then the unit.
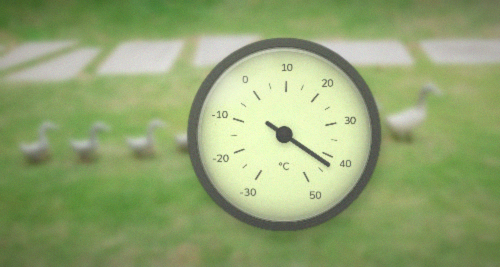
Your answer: 42.5; °C
